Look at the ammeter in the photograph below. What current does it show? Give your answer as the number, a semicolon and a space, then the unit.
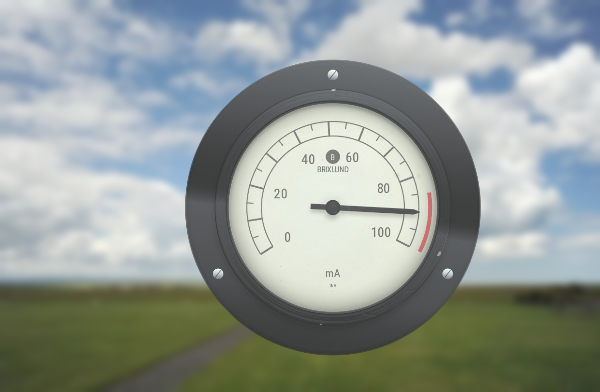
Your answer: 90; mA
